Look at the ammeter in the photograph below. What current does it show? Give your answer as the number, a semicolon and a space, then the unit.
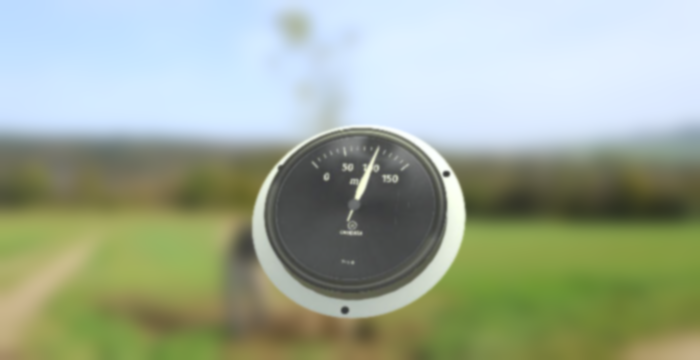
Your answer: 100; mA
